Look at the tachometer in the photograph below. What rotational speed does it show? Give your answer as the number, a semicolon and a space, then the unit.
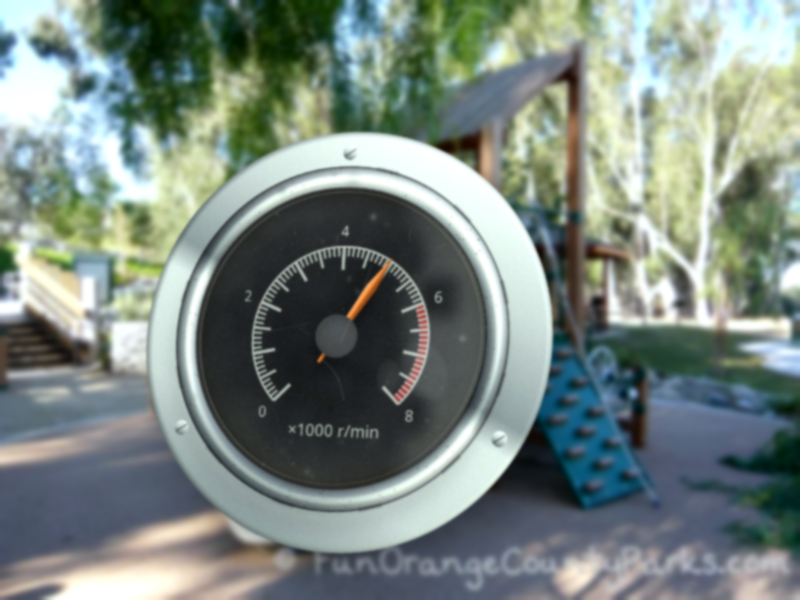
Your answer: 5000; rpm
